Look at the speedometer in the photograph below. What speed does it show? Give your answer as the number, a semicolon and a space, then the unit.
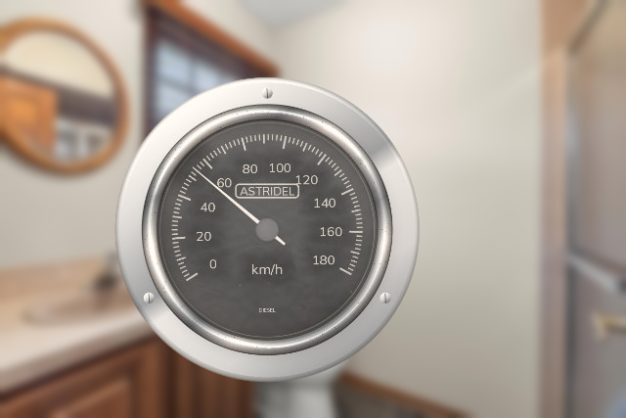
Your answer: 54; km/h
